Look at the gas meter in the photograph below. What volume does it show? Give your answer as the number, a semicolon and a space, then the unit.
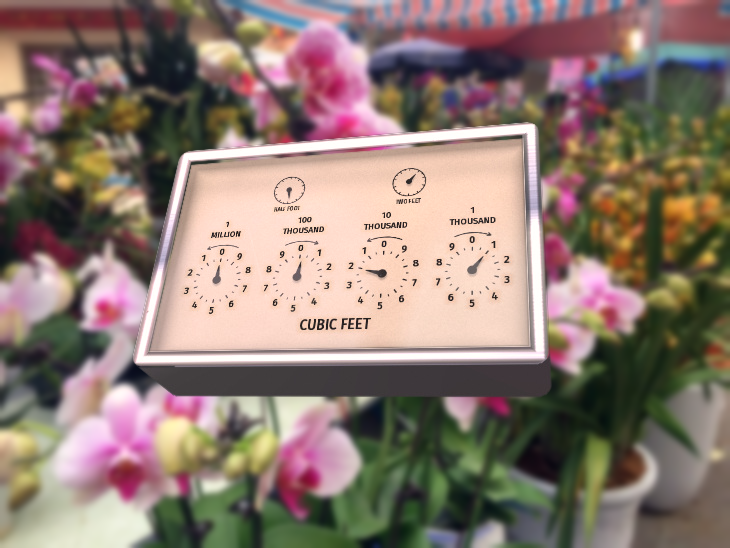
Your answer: 2100; ft³
